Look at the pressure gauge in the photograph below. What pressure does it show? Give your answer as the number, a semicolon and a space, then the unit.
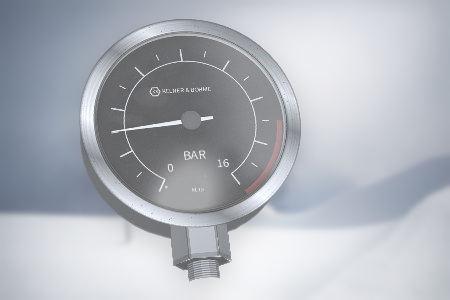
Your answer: 3; bar
